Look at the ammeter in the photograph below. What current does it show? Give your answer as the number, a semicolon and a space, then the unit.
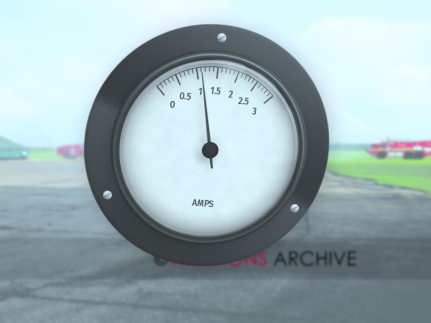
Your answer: 1.1; A
